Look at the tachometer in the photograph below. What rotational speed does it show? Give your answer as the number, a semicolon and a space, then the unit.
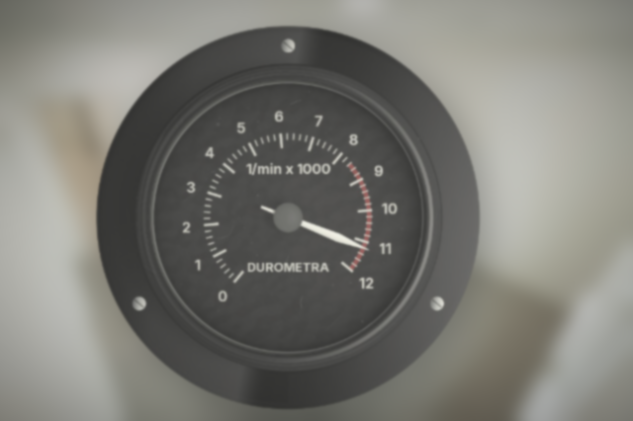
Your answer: 11200; rpm
